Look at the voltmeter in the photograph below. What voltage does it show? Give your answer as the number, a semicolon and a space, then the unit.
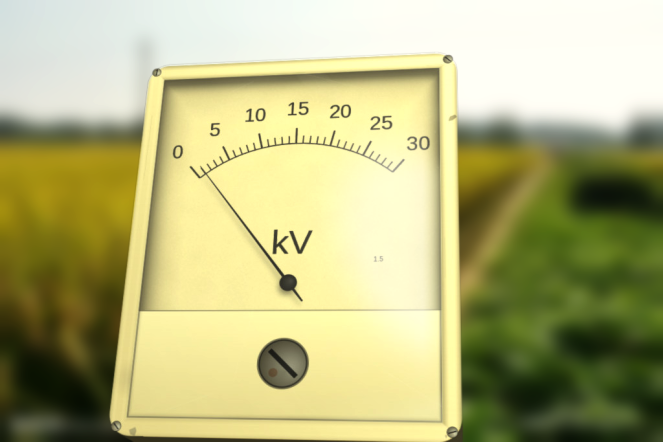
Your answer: 1; kV
